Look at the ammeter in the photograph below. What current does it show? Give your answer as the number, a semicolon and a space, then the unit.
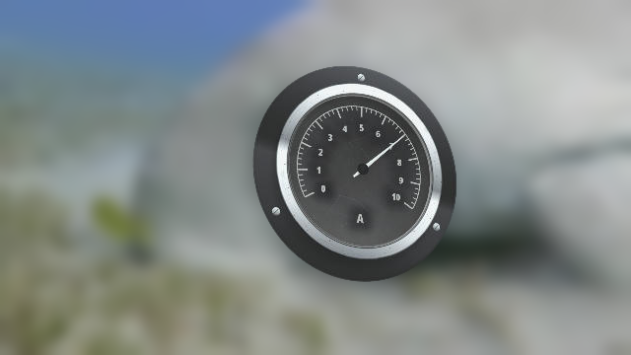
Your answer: 7; A
